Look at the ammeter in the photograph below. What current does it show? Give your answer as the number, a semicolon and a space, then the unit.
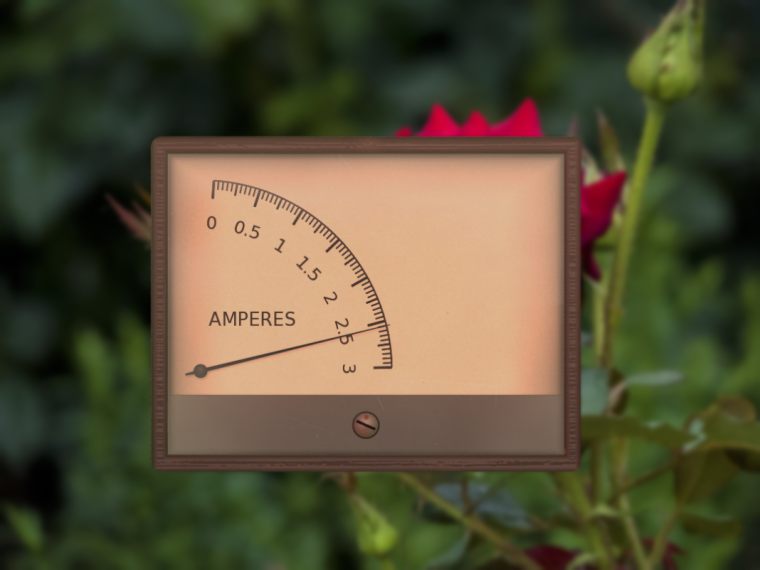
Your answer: 2.55; A
